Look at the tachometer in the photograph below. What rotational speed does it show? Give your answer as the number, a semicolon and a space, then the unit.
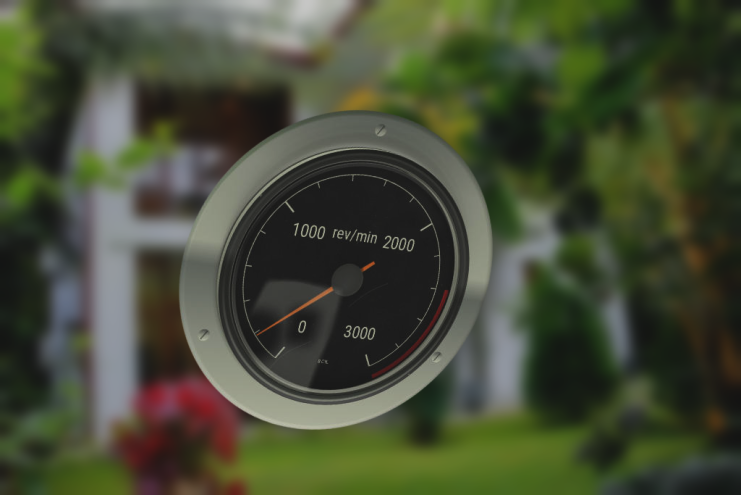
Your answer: 200; rpm
